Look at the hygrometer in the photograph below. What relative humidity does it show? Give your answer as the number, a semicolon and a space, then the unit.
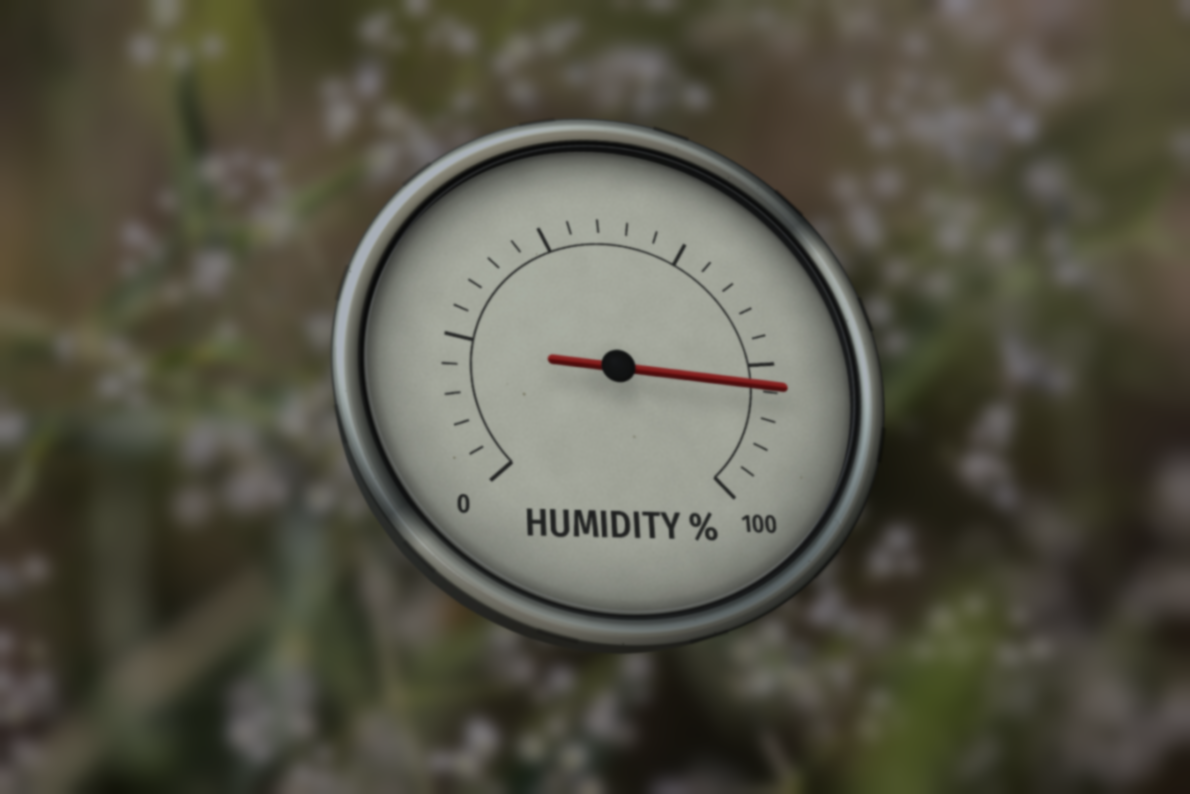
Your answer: 84; %
